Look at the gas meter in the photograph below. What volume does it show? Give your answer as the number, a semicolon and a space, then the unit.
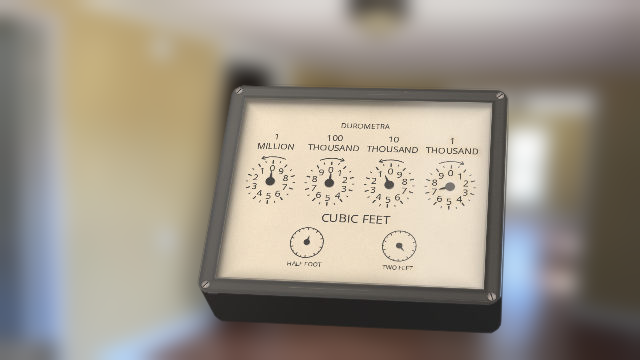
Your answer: 700; ft³
